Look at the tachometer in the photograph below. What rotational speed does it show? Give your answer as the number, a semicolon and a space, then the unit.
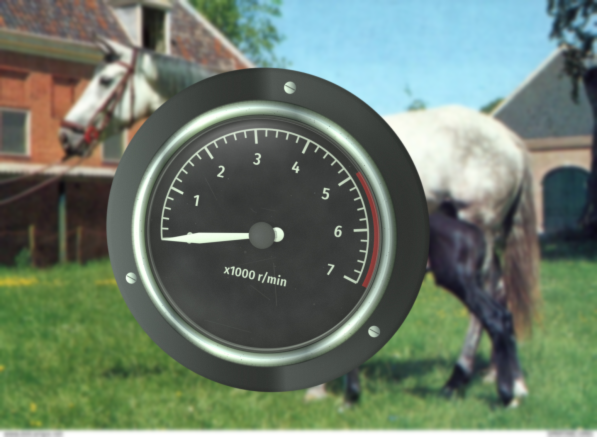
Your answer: 0; rpm
